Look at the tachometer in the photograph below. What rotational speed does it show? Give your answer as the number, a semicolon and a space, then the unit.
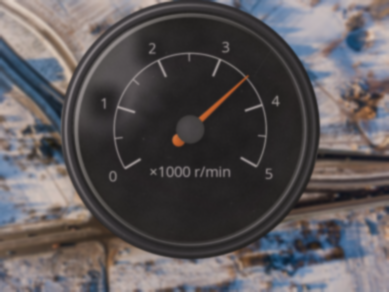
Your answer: 3500; rpm
